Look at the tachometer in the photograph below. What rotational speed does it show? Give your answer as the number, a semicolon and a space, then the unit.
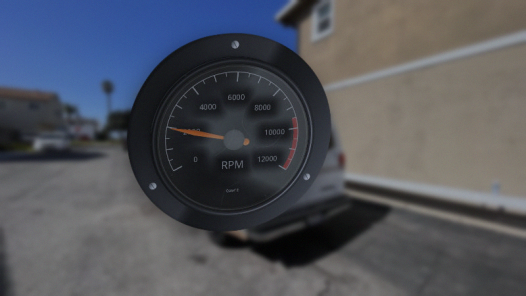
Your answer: 2000; rpm
